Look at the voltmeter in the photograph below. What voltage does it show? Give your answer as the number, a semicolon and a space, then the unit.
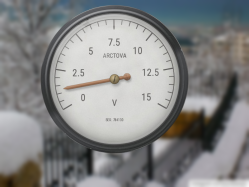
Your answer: 1.25; V
